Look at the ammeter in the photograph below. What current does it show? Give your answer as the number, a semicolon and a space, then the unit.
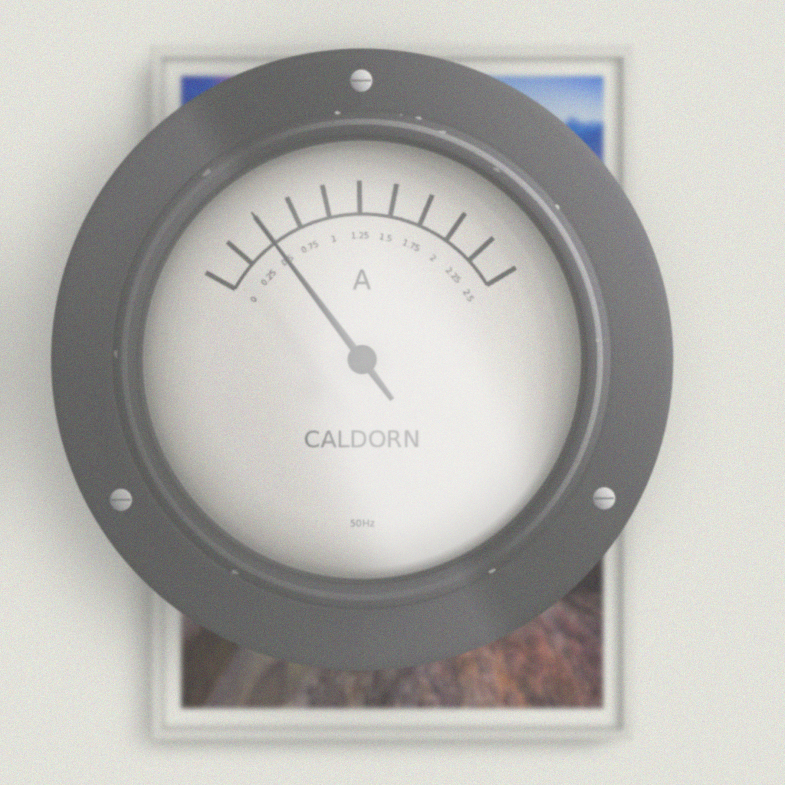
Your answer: 0.5; A
